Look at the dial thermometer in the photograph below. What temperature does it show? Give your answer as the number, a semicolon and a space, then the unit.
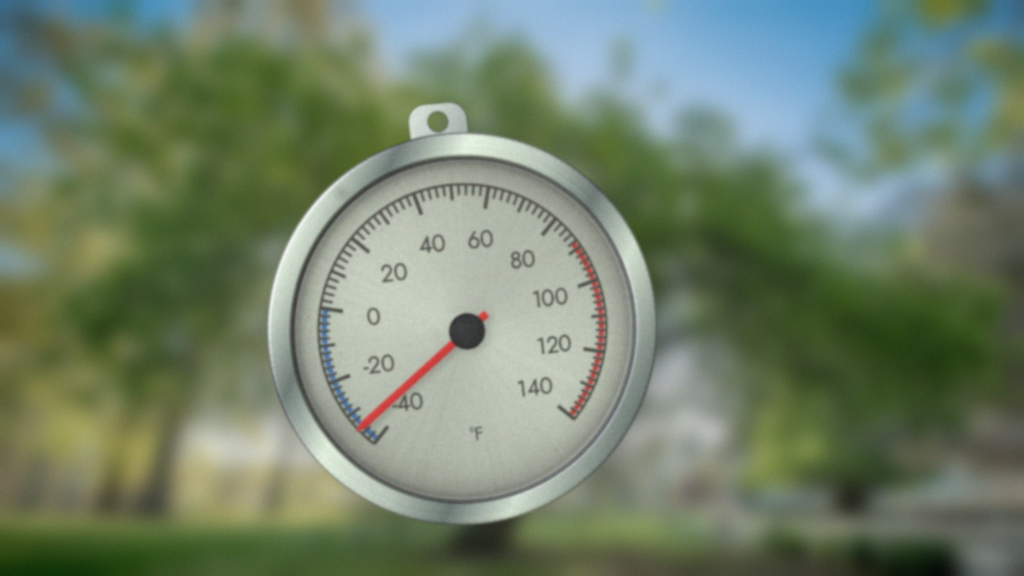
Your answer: -34; °F
